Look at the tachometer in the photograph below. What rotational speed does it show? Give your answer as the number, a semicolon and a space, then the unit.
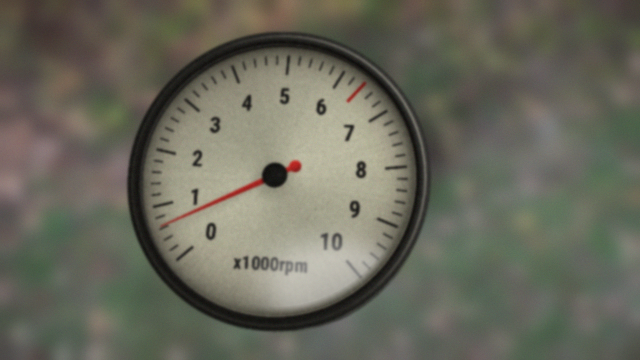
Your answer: 600; rpm
